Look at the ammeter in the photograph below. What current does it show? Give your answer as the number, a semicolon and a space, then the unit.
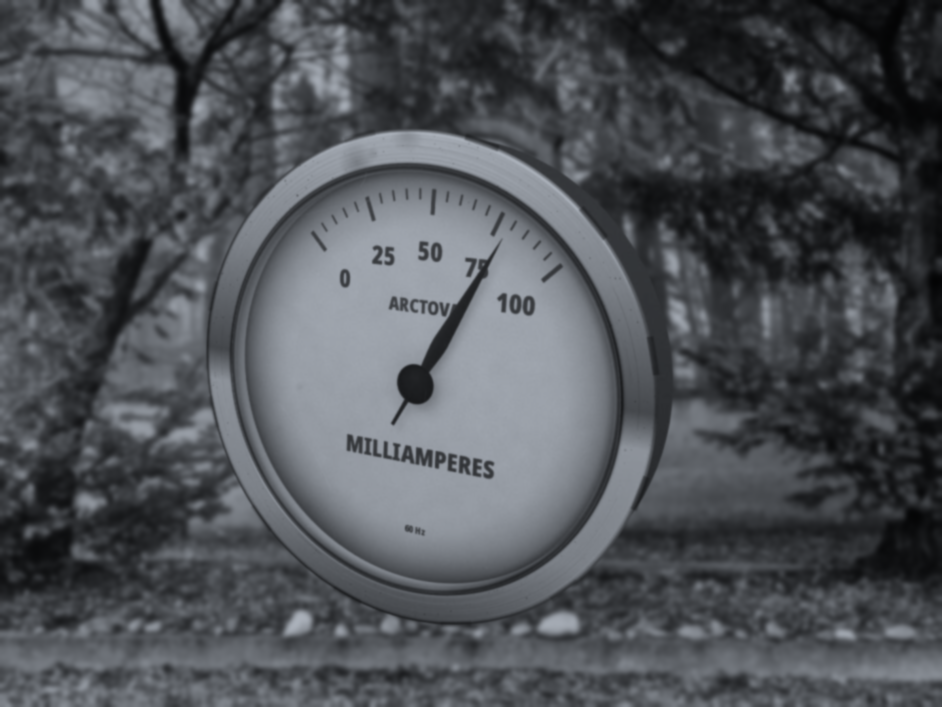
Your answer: 80; mA
